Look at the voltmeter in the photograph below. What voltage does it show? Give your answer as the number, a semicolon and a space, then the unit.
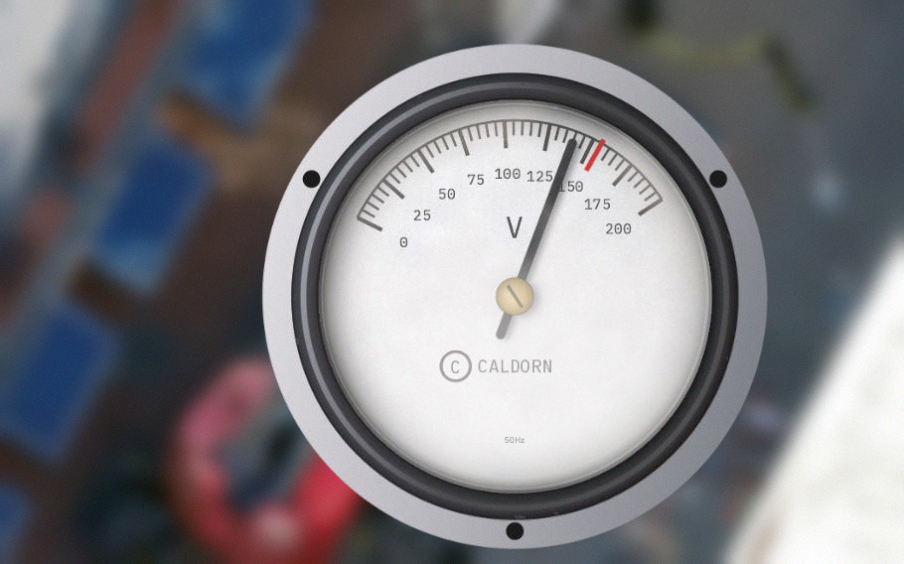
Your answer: 140; V
